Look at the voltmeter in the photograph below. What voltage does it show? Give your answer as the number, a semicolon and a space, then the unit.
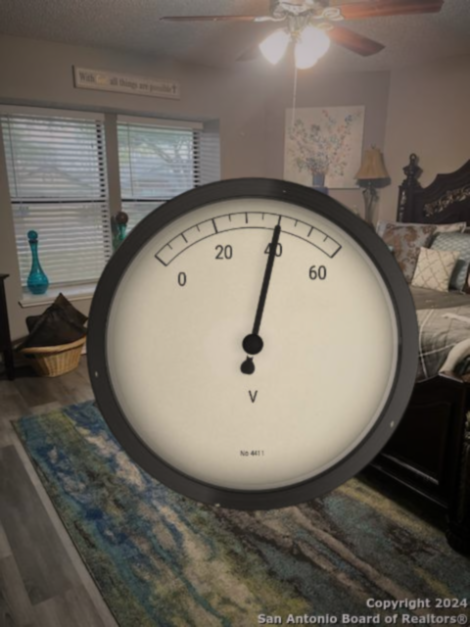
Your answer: 40; V
